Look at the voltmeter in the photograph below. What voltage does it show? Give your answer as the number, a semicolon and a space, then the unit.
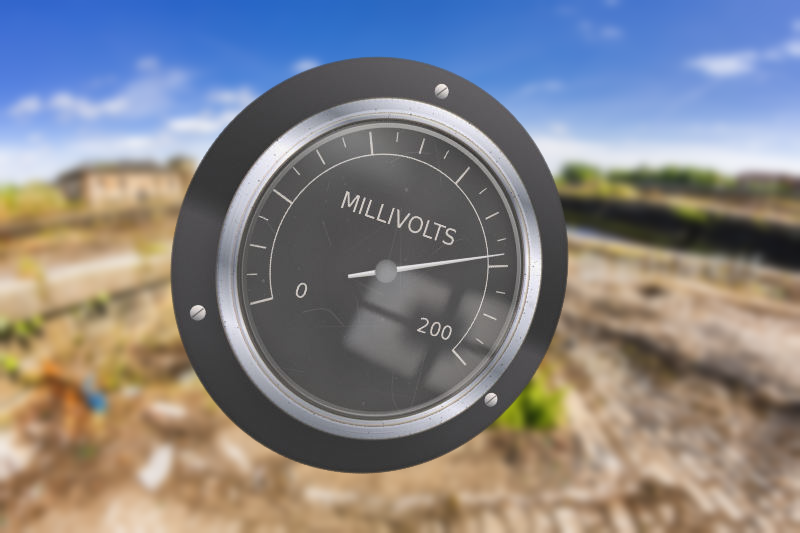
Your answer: 155; mV
